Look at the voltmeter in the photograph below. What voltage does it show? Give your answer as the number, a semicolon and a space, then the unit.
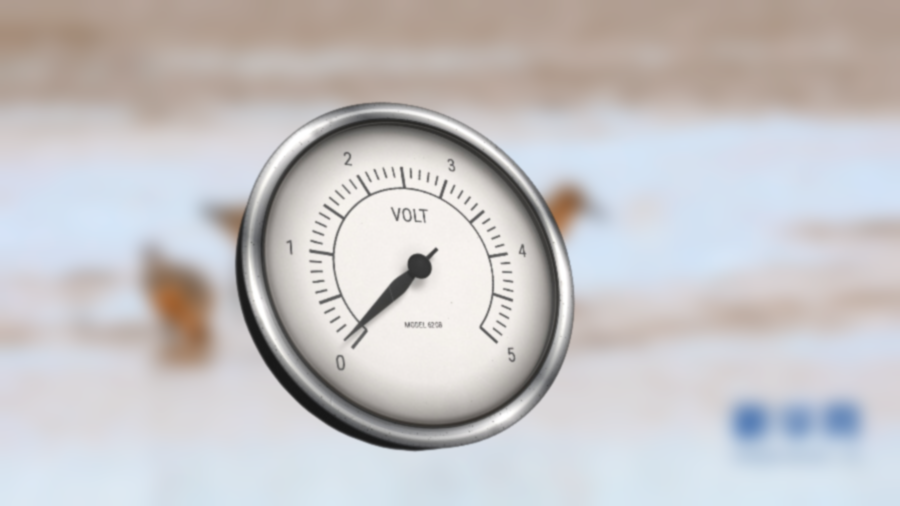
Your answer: 0.1; V
